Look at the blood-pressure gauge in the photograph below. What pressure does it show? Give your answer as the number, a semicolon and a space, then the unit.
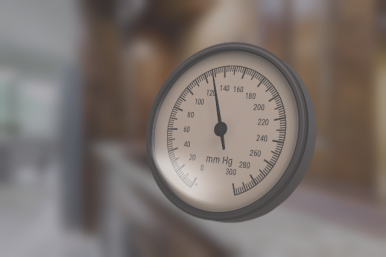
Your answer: 130; mmHg
